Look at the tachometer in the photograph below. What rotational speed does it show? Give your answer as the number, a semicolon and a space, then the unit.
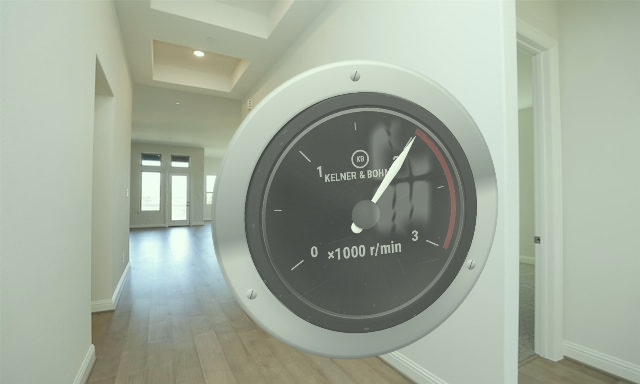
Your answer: 2000; rpm
